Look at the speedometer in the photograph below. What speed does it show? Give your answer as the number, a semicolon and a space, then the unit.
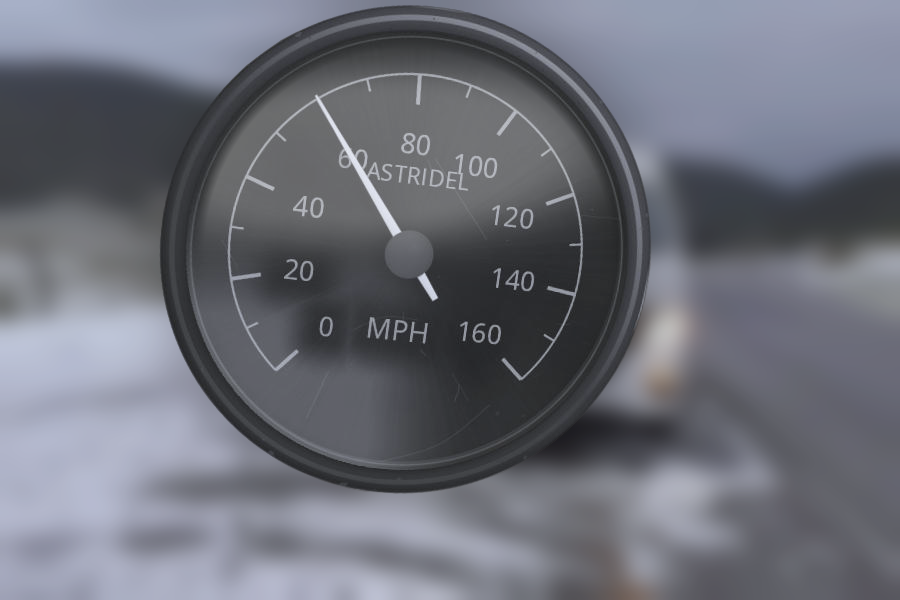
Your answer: 60; mph
